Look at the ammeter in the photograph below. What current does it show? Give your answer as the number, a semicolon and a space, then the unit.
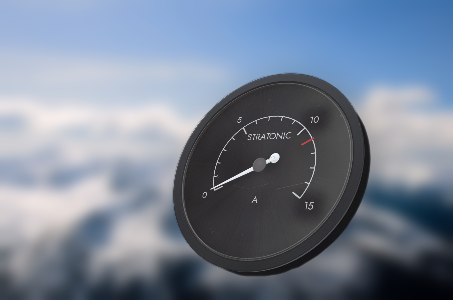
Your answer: 0; A
